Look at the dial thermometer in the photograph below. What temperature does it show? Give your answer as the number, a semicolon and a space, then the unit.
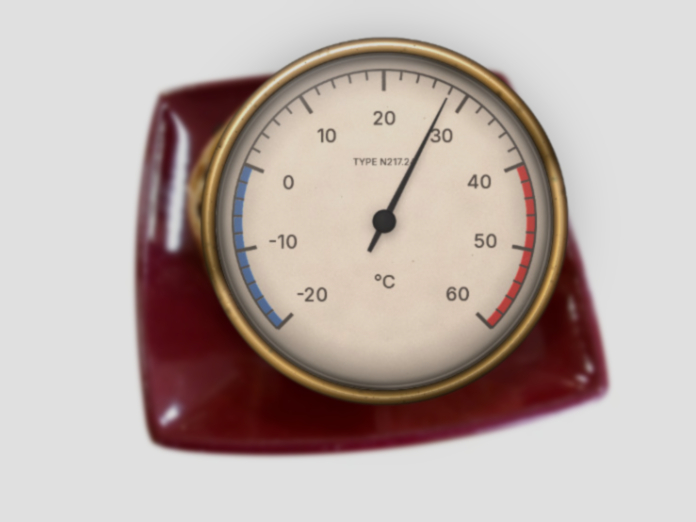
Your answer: 28; °C
